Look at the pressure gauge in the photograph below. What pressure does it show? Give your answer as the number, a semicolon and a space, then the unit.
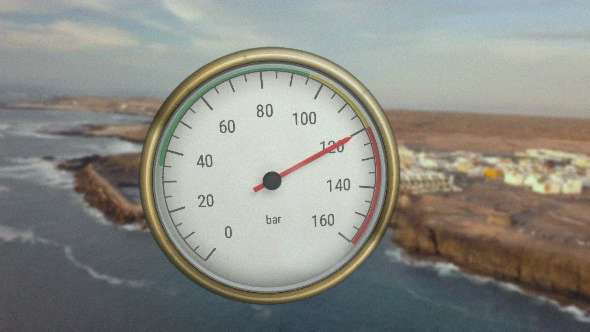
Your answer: 120; bar
